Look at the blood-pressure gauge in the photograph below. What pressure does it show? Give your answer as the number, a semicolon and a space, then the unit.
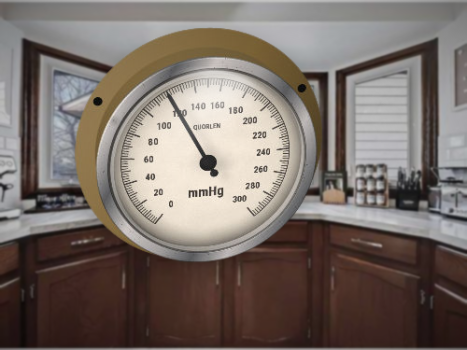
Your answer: 120; mmHg
